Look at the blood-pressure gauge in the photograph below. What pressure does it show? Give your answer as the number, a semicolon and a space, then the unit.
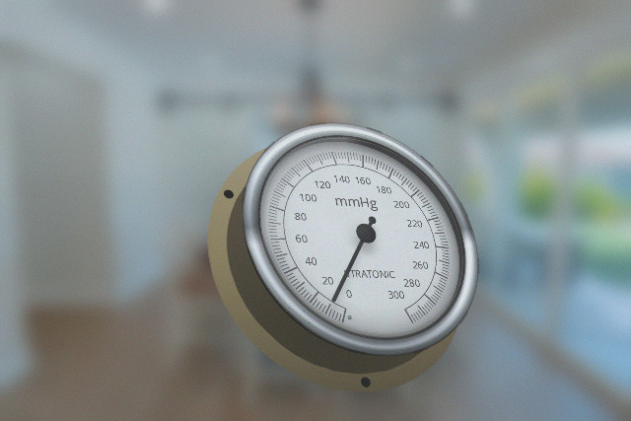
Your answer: 10; mmHg
